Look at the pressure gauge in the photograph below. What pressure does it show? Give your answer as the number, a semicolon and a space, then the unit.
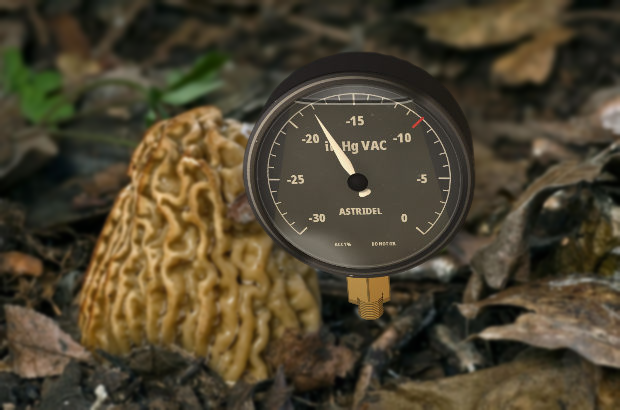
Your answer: -18; inHg
